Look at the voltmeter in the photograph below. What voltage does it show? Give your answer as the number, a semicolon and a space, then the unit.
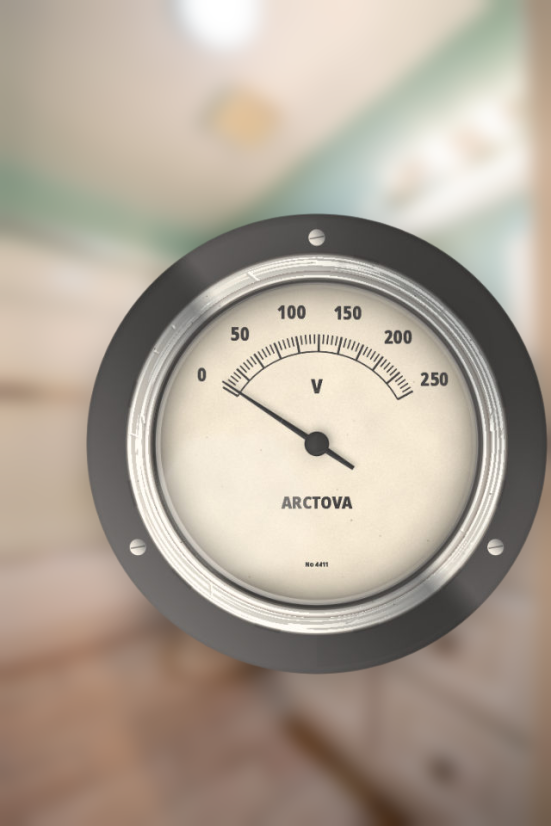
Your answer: 5; V
